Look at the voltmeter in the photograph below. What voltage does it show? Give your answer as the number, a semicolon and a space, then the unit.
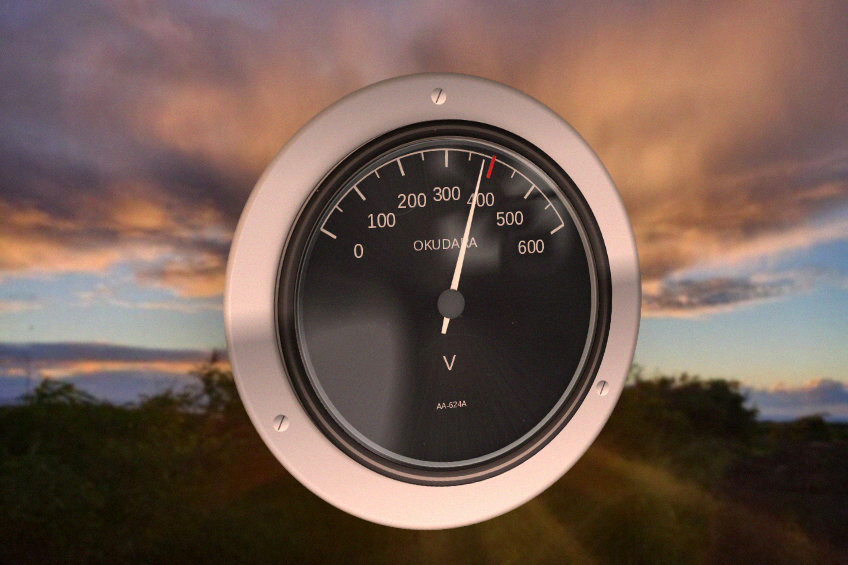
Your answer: 375; V
